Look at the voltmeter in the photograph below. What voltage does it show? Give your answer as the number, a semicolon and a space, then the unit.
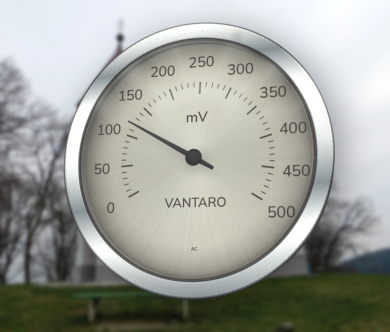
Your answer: 120; mV
